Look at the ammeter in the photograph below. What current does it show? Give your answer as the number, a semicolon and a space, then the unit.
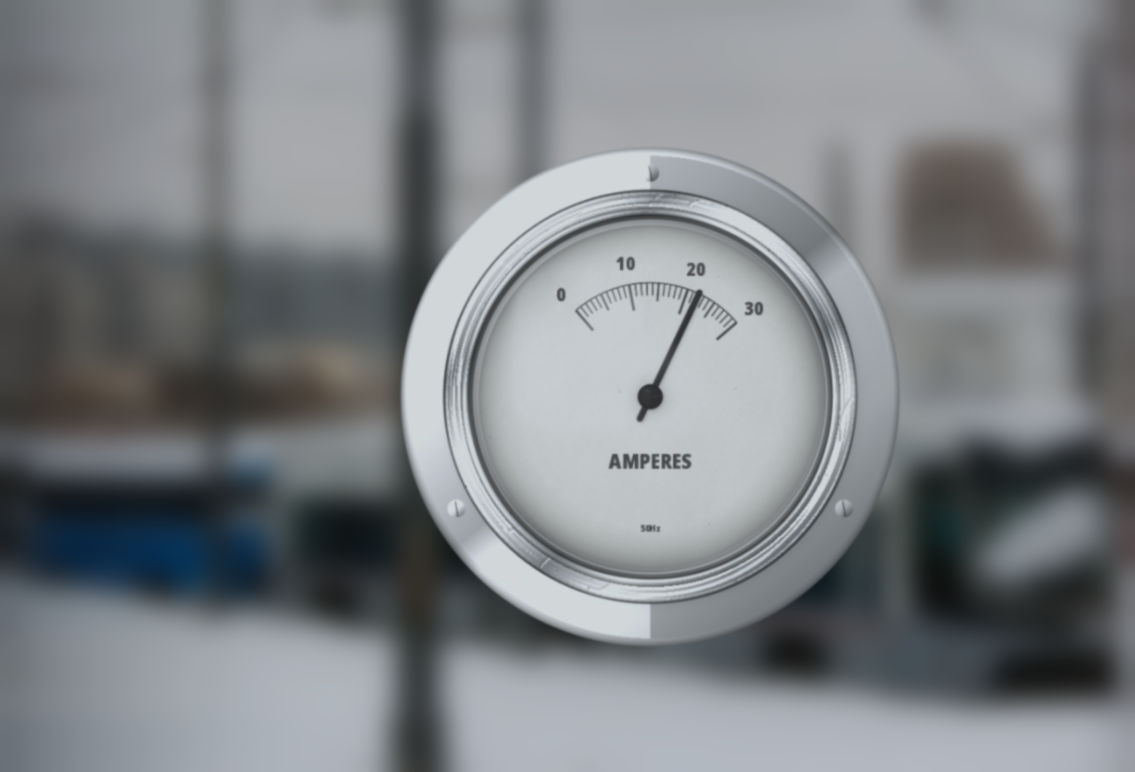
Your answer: 22; A
